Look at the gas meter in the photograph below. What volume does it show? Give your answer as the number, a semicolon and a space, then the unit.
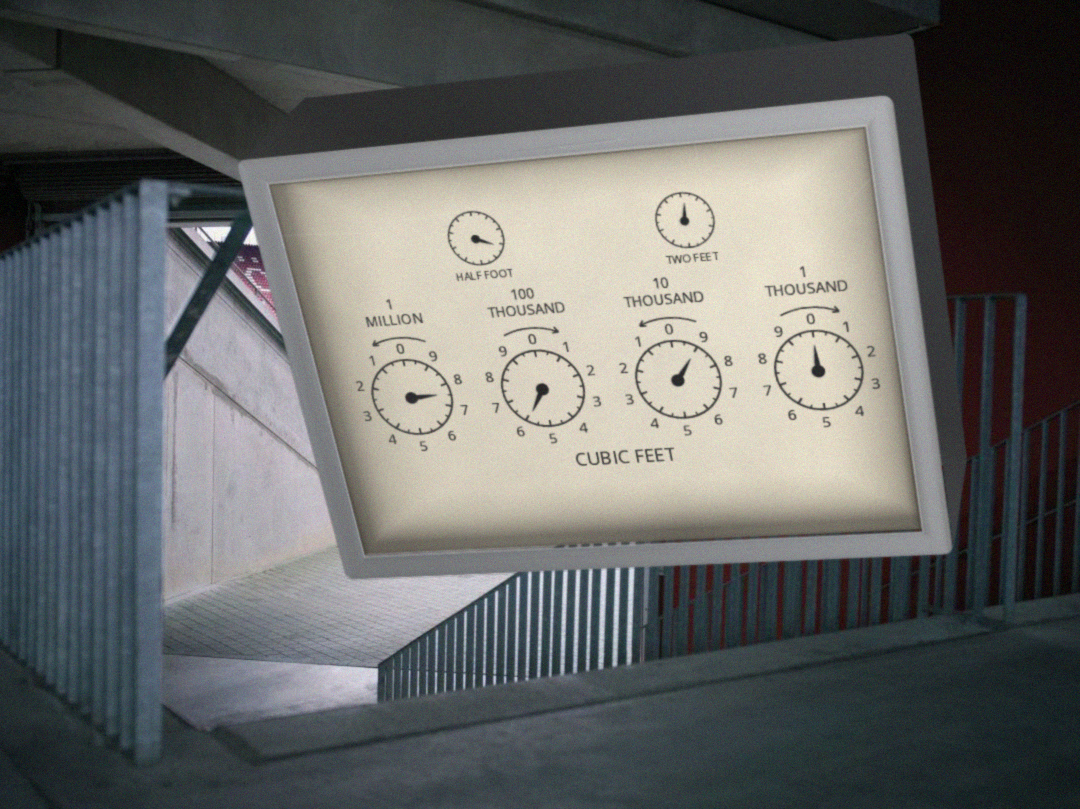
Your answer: 759000; ft³
